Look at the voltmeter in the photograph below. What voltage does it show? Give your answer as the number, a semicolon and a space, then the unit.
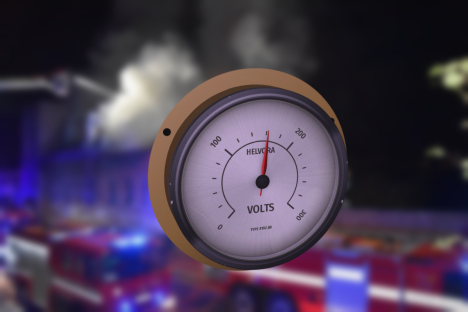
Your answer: 160; V
